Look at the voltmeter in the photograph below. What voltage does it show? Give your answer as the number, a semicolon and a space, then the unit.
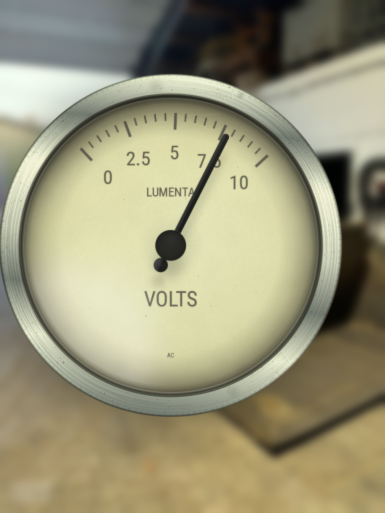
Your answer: 7.75; V
